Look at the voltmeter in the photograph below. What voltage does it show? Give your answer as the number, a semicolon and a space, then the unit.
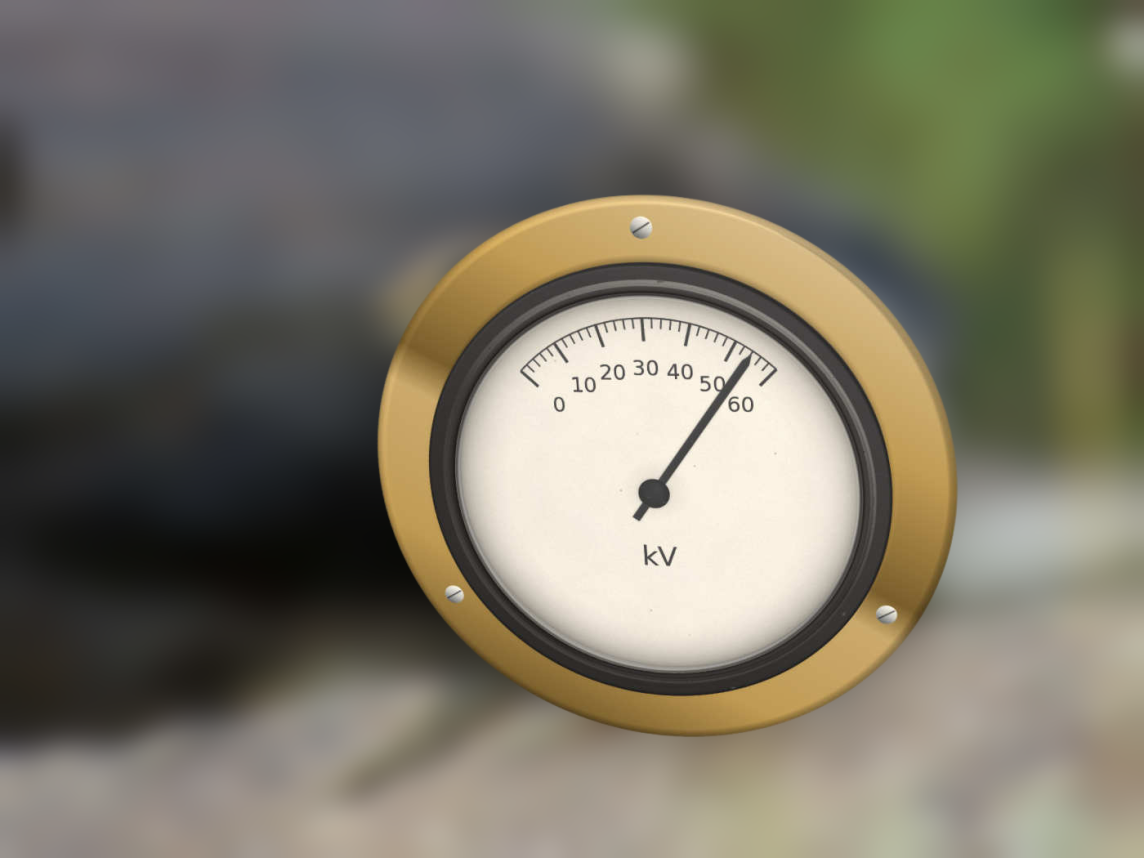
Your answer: 54; kV
